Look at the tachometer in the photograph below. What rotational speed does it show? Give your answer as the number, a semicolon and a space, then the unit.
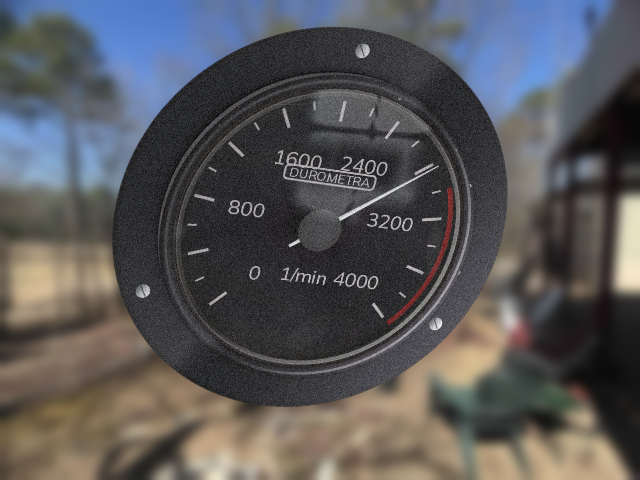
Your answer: 2800; rpm
